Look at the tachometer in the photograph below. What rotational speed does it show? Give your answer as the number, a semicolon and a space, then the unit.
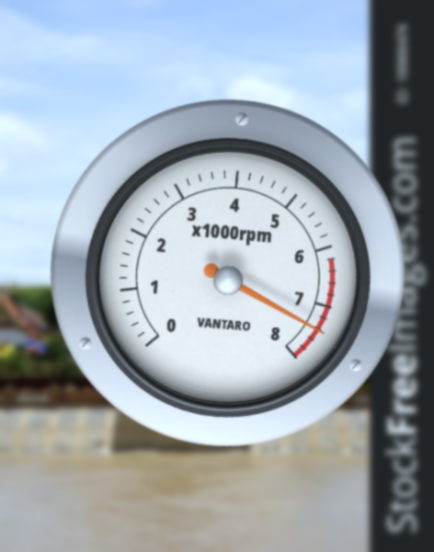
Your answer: 7400; rpm
